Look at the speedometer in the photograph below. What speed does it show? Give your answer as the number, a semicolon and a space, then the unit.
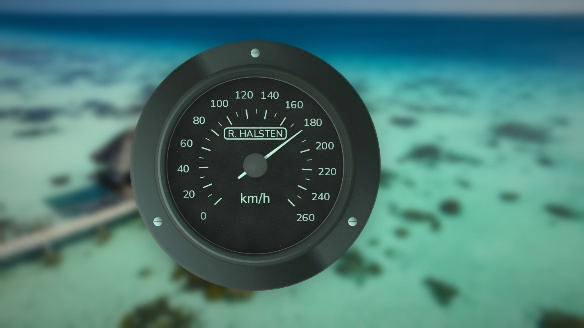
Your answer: 180; km/h
